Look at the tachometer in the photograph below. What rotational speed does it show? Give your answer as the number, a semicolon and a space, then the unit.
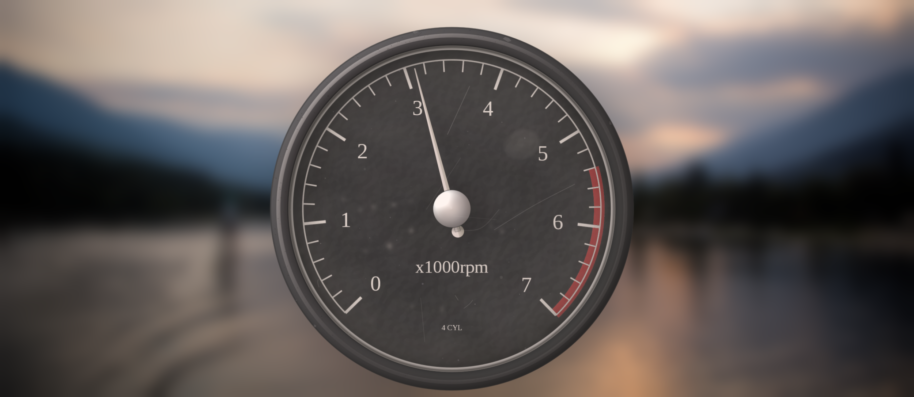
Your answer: 3100; rpm
